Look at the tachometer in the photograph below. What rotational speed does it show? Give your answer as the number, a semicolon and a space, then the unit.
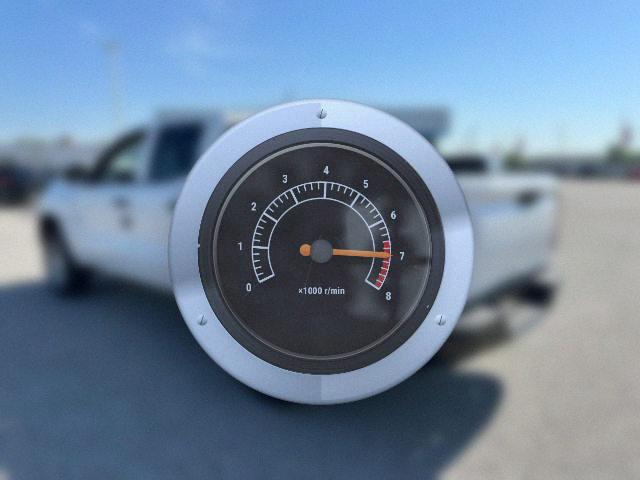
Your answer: 7000; rpm
